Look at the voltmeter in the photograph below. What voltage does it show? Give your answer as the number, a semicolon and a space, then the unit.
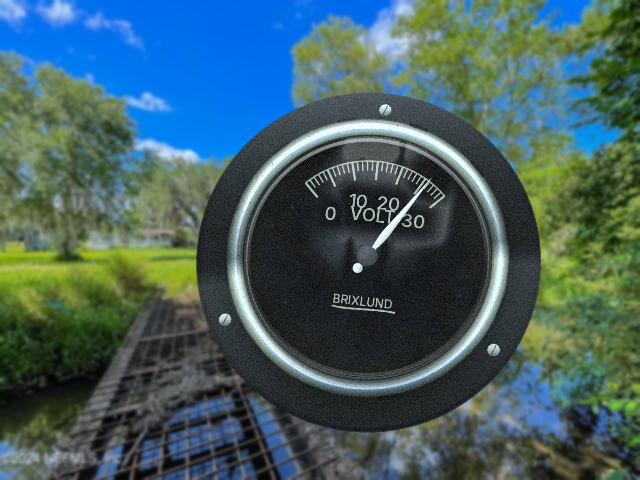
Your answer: 26; V
